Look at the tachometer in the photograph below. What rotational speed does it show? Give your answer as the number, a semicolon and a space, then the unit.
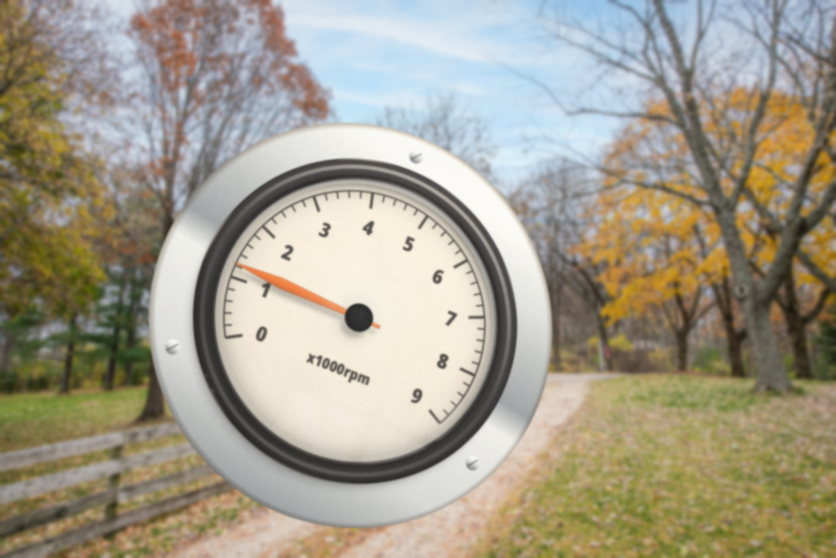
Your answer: 1200; rpm
